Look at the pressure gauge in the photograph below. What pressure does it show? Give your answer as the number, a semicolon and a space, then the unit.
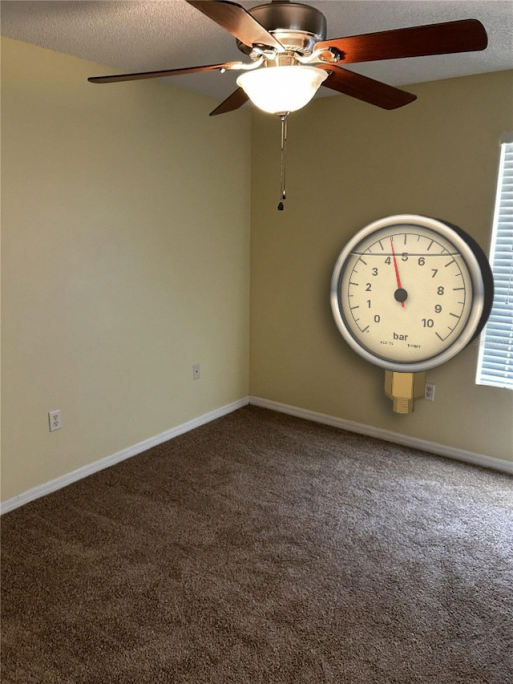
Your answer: 4.5; bar
